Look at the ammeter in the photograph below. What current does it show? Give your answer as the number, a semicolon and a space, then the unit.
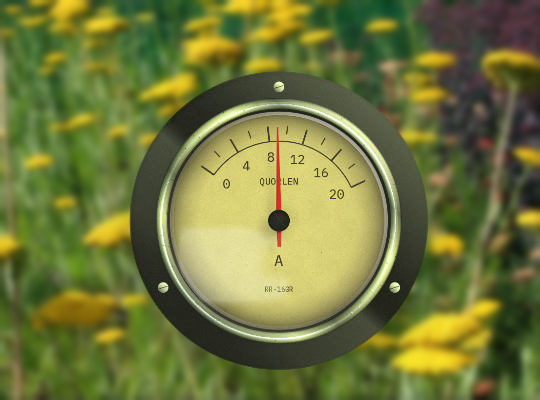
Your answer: 9; A
